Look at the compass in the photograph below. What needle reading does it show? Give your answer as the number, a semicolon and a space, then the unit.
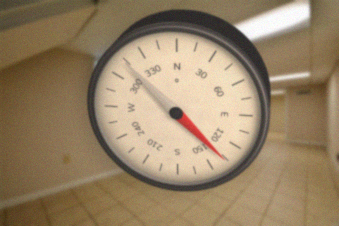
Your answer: 135; °
